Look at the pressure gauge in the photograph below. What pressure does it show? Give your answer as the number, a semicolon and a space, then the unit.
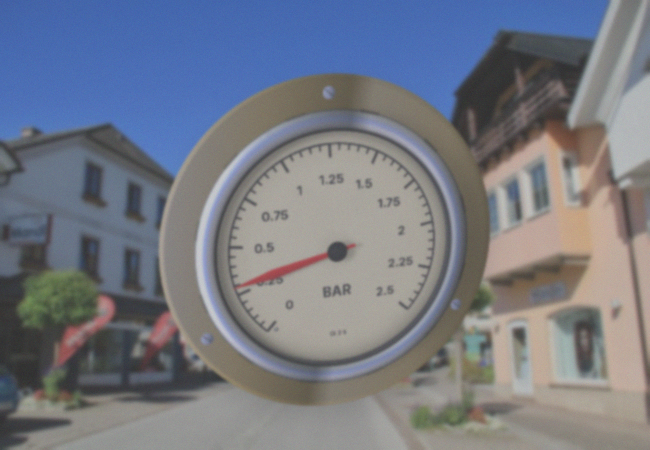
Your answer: 0.3; bar
